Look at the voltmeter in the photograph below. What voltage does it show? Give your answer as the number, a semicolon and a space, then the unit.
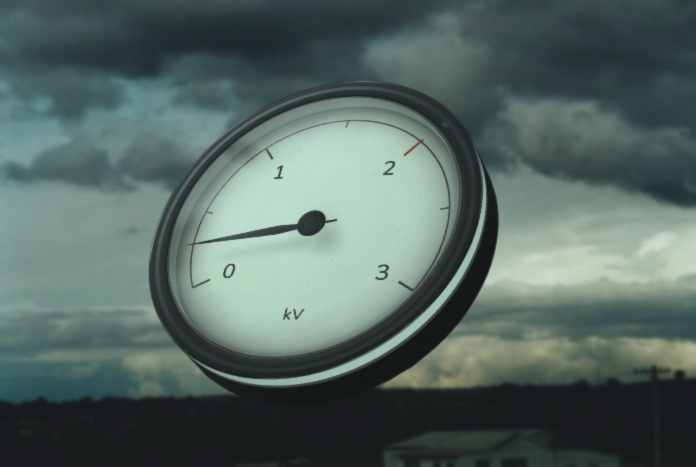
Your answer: 0.25; kV
